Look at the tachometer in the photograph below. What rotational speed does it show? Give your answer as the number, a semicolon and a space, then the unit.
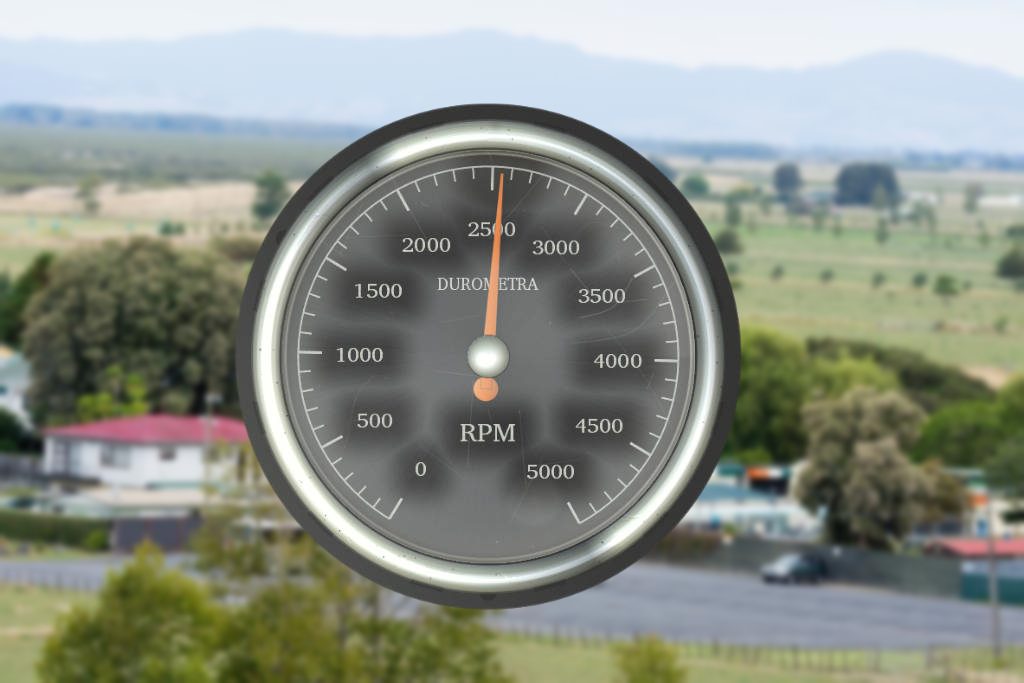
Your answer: 2550; rpm
